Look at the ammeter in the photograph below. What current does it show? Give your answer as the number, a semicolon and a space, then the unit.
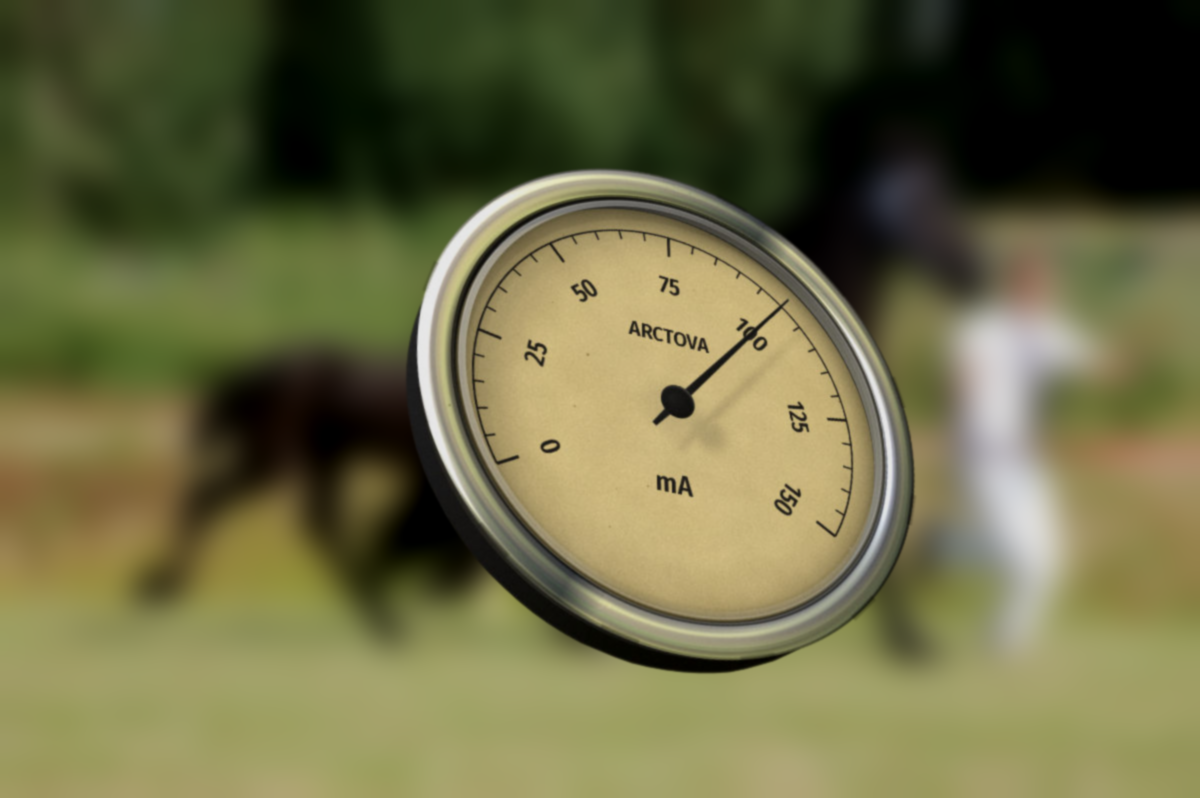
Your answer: 100; mA
